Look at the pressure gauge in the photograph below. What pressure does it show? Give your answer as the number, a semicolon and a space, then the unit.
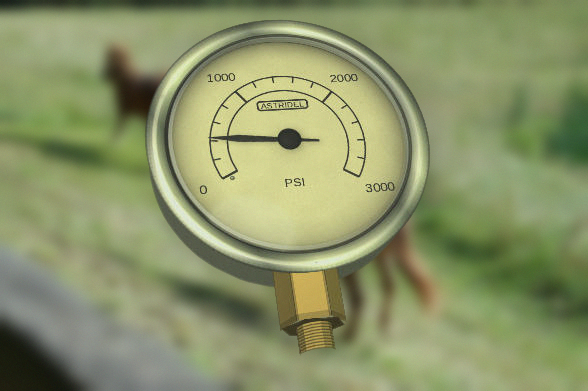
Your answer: 400; psi
